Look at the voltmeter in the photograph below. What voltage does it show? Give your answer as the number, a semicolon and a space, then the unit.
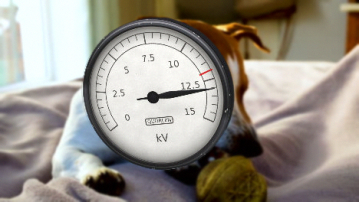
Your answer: 13; kV
